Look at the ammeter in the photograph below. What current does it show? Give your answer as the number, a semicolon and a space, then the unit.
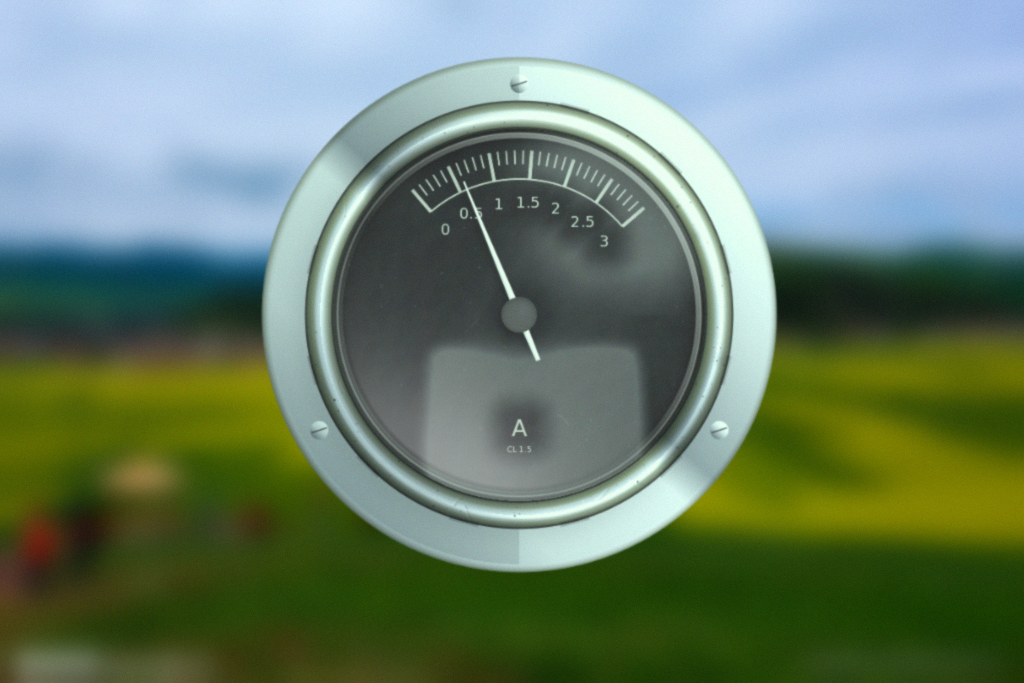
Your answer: 0.6; A
